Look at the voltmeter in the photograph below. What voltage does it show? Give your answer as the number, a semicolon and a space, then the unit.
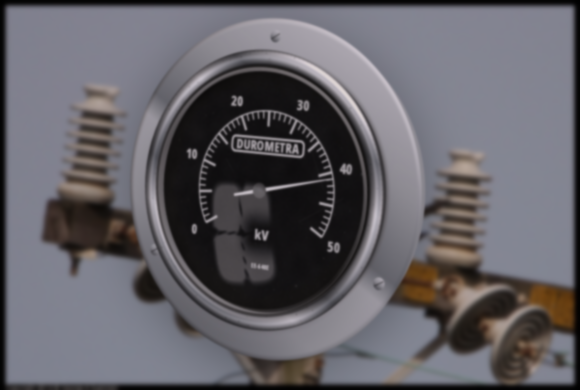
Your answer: 41; kV
